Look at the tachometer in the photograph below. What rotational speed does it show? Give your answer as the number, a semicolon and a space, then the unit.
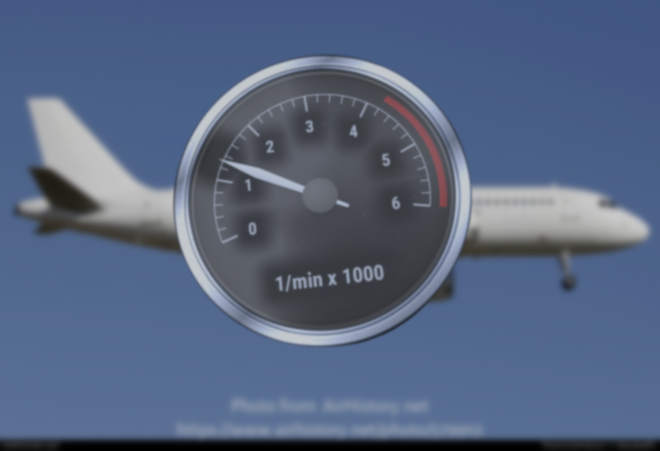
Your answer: 1300; rpm
